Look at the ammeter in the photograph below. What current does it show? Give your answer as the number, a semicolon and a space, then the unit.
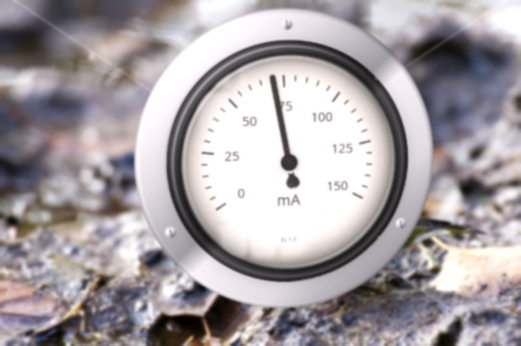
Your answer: 70; mA
